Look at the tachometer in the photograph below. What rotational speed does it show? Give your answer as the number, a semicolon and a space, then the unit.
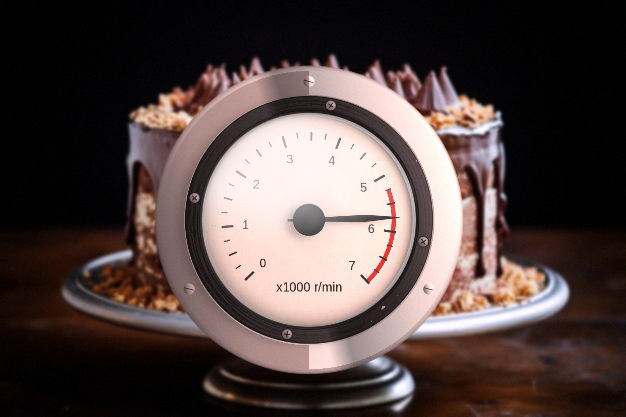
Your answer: 5750; rpm
